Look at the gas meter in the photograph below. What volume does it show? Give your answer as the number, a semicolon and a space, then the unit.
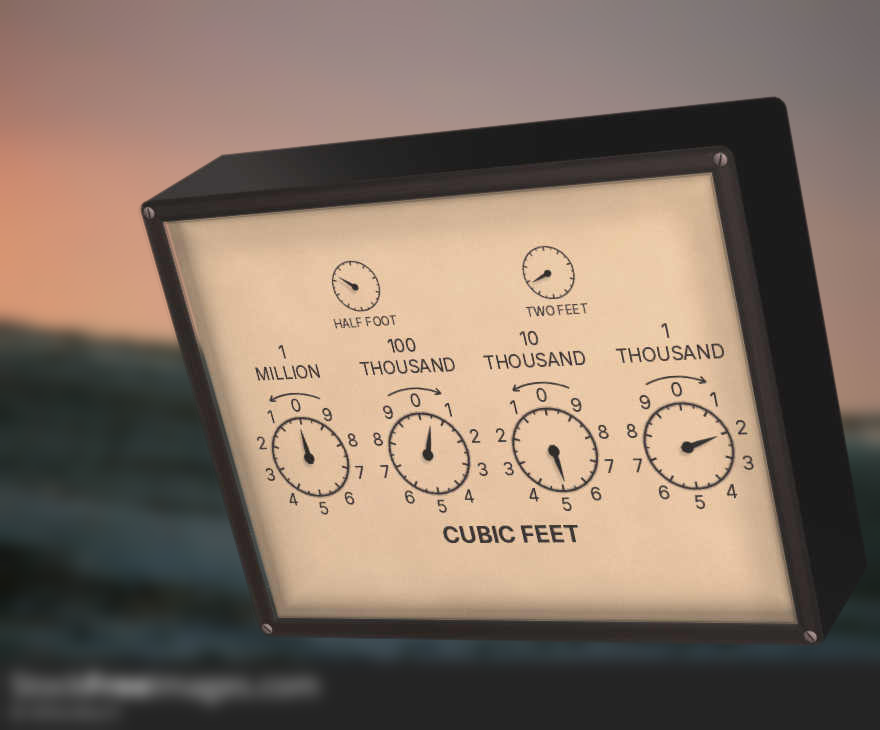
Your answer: 5200; ft³
